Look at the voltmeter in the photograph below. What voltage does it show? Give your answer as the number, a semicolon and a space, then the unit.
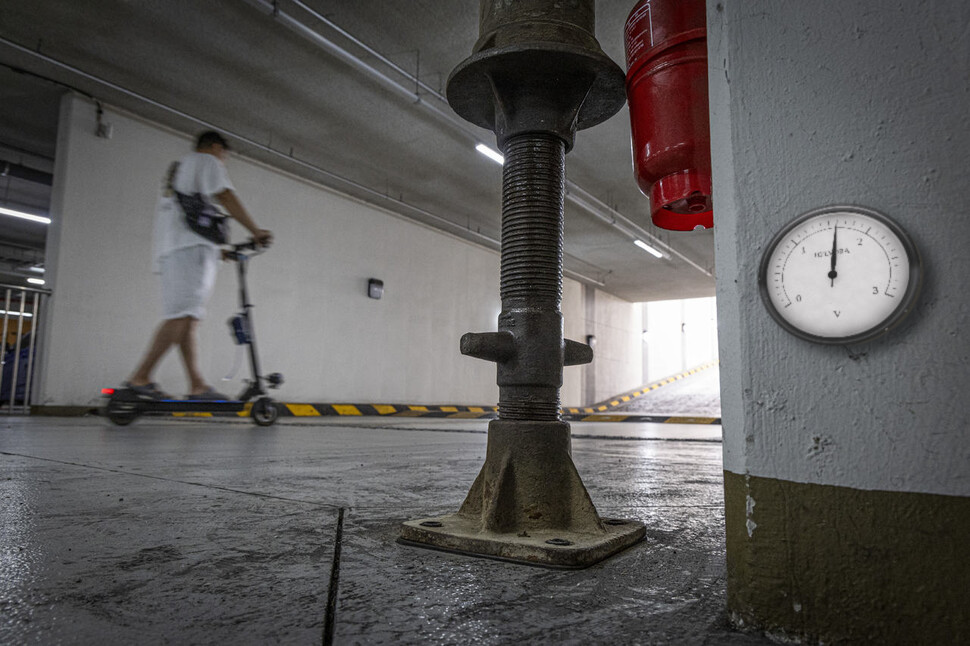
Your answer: 1.6; V
